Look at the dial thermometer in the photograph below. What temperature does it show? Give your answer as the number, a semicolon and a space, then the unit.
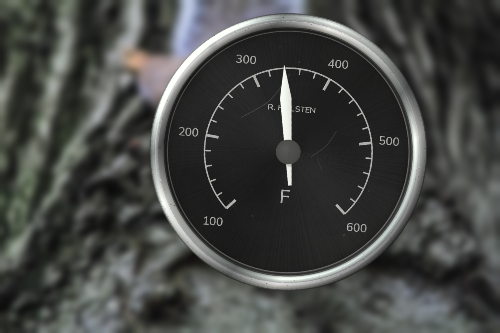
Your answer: 340; °F
